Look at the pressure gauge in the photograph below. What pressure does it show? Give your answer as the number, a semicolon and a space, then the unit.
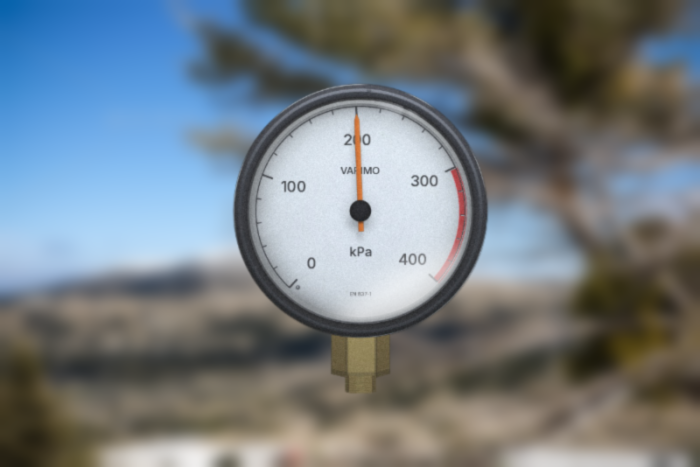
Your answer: 200; kPa
